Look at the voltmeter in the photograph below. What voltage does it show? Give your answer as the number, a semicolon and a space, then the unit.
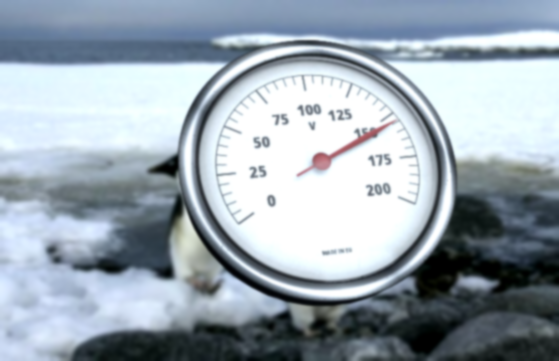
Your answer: 155; V
